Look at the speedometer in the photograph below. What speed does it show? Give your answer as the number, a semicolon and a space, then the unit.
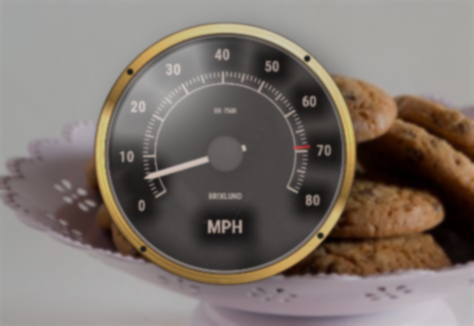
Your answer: 5; mph
